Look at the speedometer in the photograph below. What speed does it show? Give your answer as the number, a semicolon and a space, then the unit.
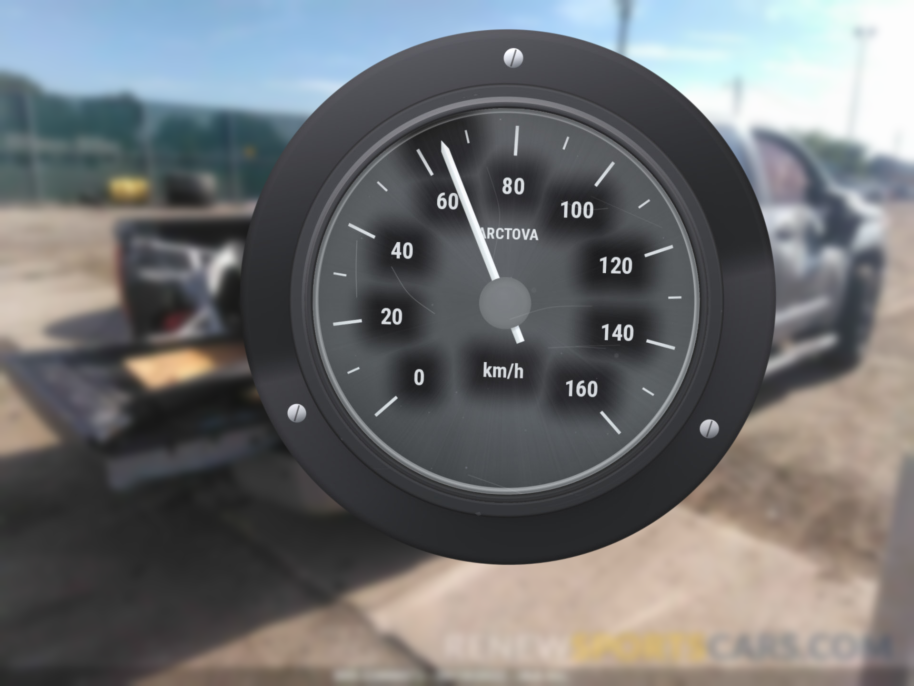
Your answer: 65; km/h
